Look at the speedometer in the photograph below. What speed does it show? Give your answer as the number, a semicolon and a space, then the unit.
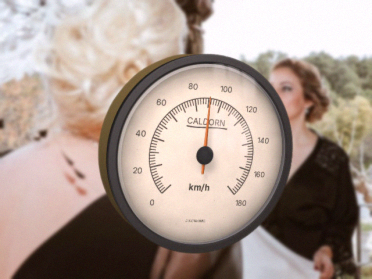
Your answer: 90; km/h
